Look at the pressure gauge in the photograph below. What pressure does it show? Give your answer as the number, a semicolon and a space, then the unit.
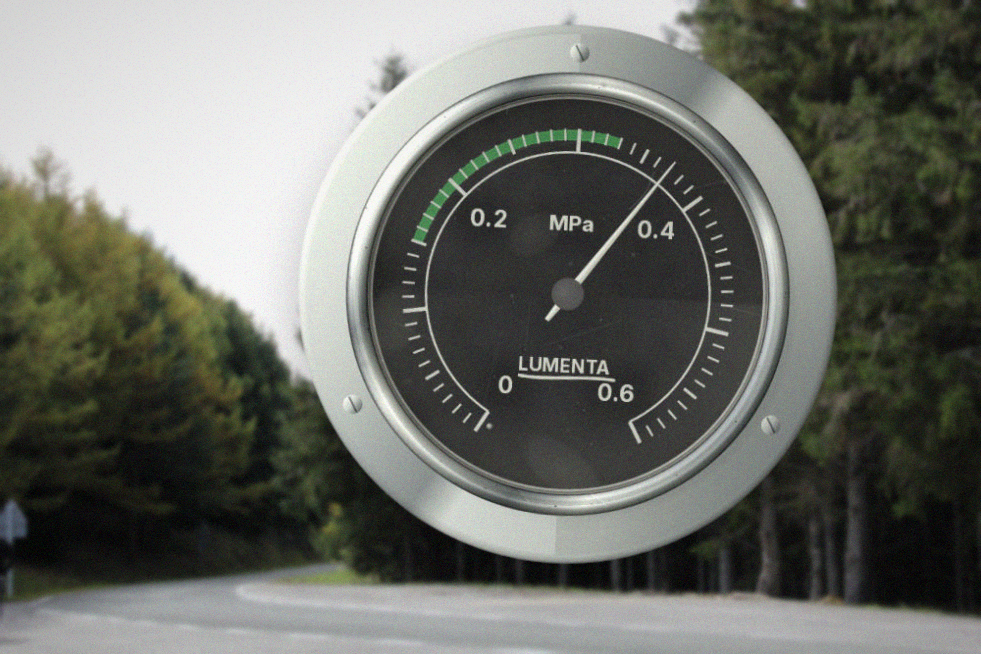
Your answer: 0.37; MPa
